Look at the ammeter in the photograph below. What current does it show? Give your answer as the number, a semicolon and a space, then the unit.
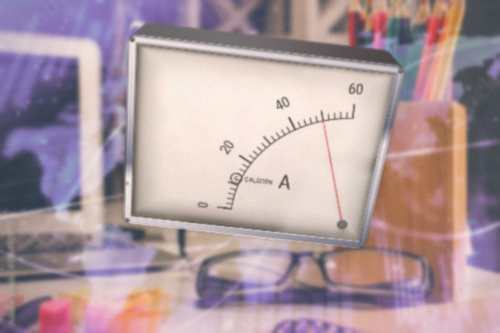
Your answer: 50; A
